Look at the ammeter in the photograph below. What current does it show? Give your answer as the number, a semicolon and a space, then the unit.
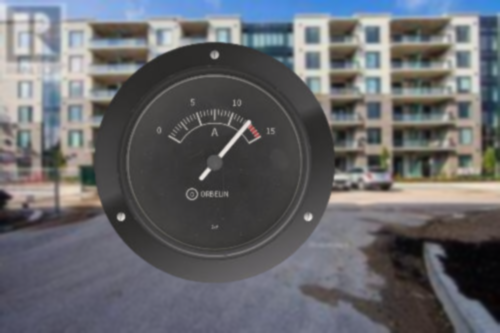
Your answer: 12.5; A
